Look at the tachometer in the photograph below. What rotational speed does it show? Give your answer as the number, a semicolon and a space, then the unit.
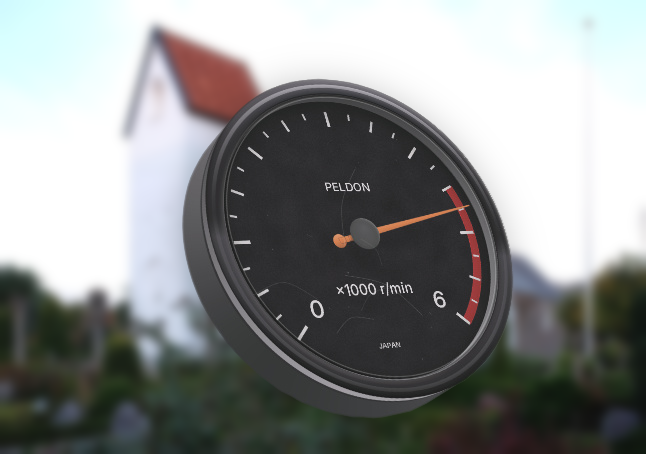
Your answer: 4750; rpm
